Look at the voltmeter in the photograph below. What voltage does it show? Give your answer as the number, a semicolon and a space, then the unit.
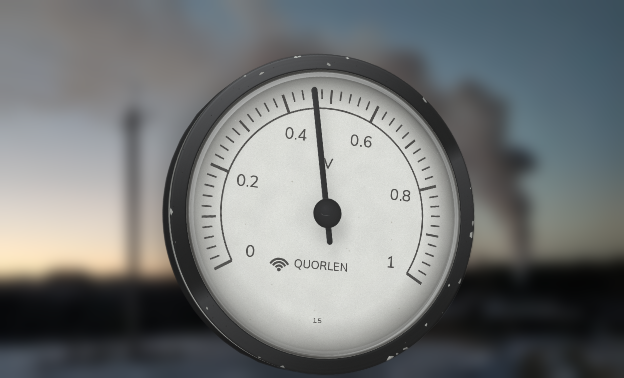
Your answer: 0.46; V
